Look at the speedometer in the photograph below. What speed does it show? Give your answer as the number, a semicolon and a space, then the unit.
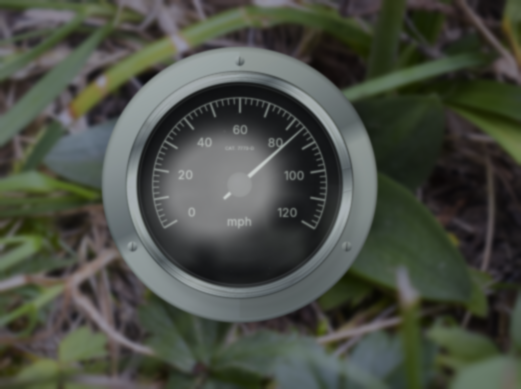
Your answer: 84; mph
